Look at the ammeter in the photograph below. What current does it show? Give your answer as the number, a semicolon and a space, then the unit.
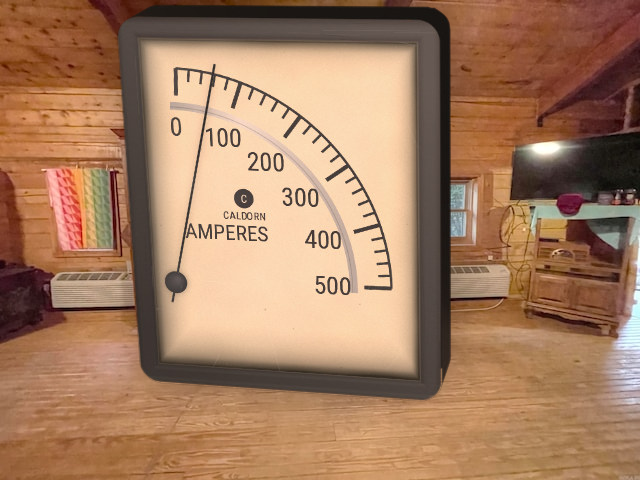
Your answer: 60; A
